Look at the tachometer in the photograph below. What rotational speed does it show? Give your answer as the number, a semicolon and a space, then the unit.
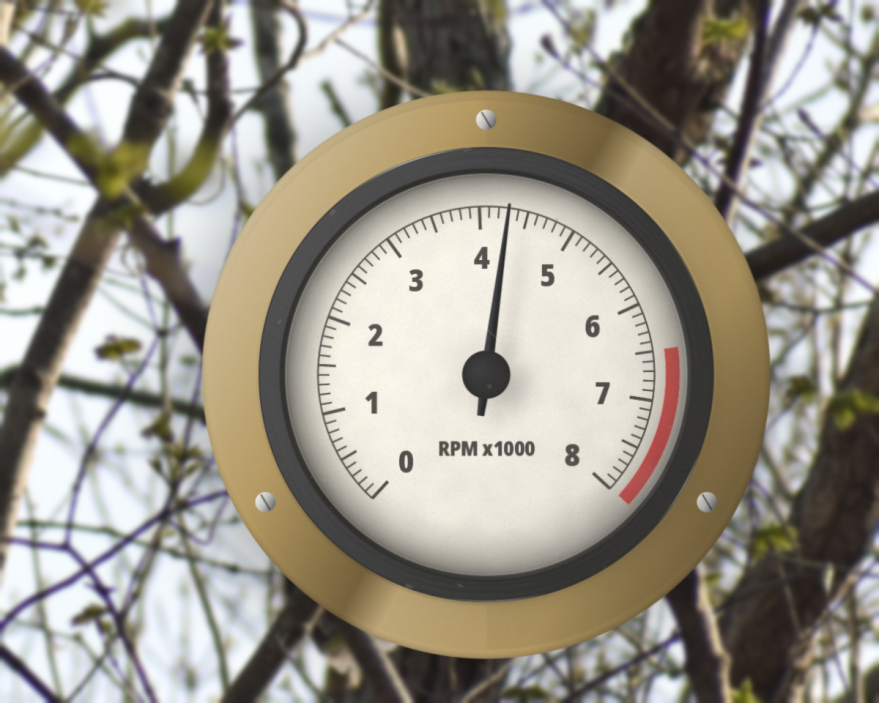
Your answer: 4300; rpm
